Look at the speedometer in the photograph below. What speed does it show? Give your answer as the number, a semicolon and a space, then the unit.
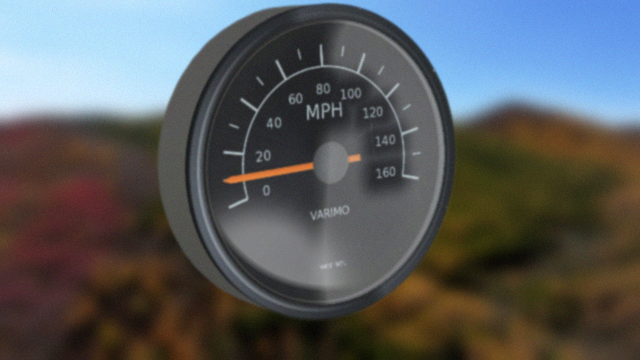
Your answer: 10; mph
